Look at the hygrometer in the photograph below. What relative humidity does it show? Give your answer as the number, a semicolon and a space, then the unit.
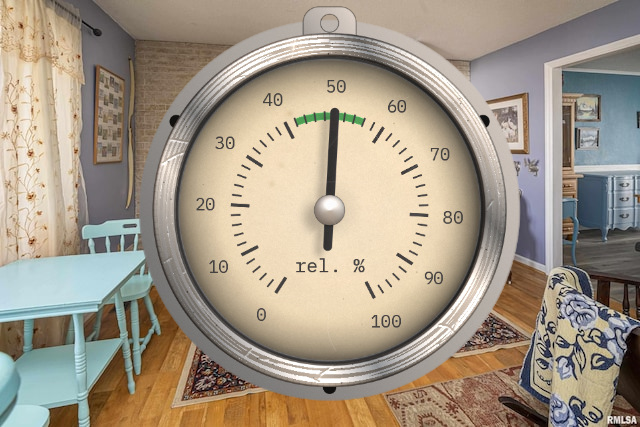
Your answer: 50; %
